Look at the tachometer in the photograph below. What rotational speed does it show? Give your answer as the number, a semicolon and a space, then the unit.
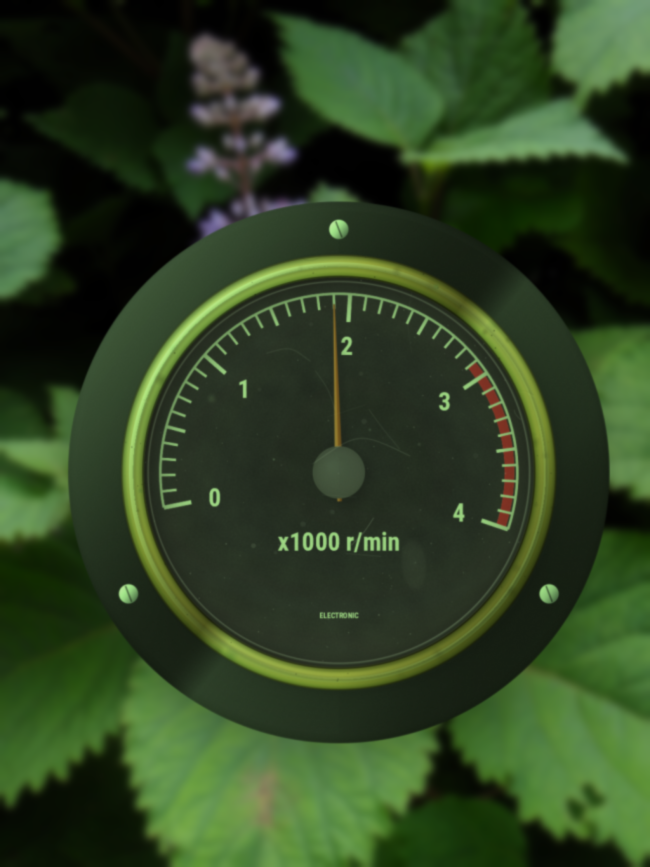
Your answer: 1900; rpm
